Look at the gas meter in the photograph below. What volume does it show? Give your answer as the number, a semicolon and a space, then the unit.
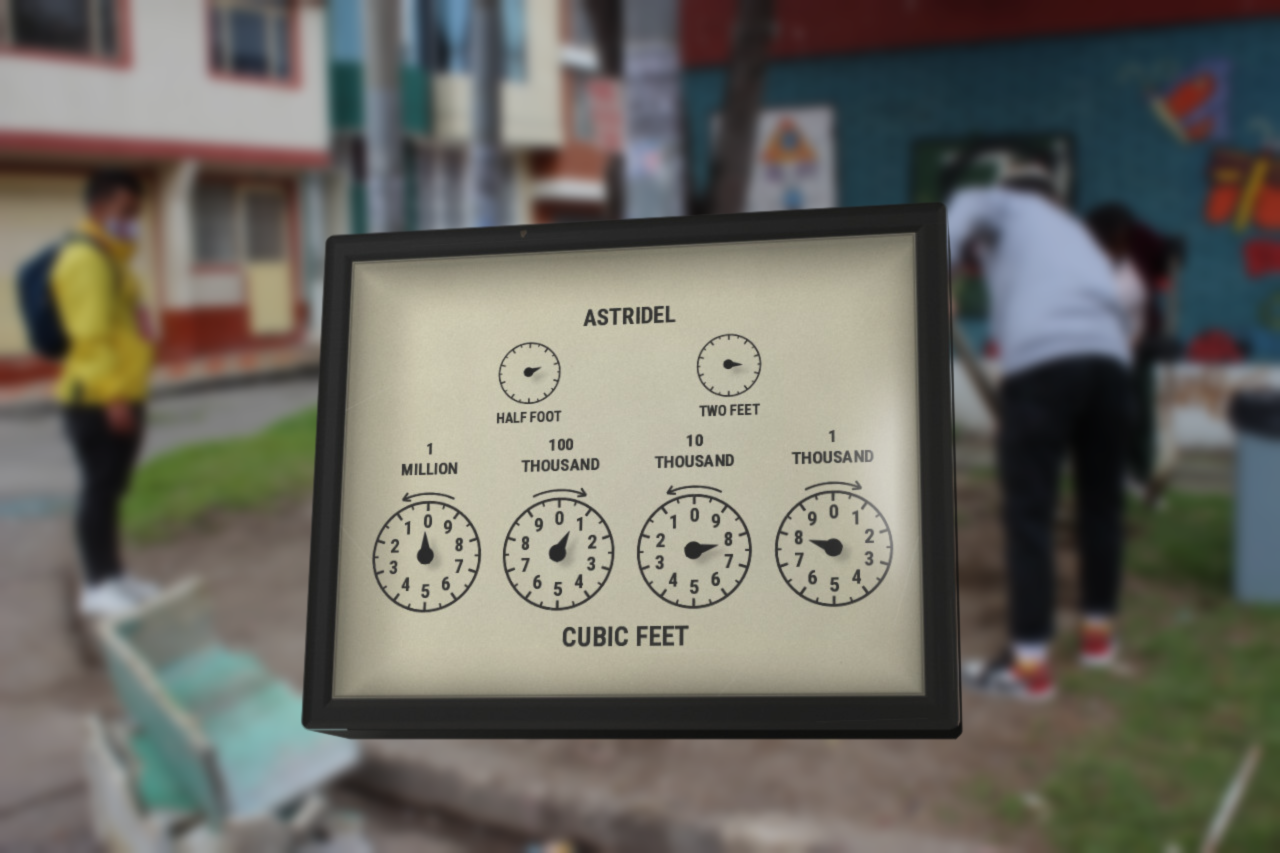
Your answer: 7800; ft³
